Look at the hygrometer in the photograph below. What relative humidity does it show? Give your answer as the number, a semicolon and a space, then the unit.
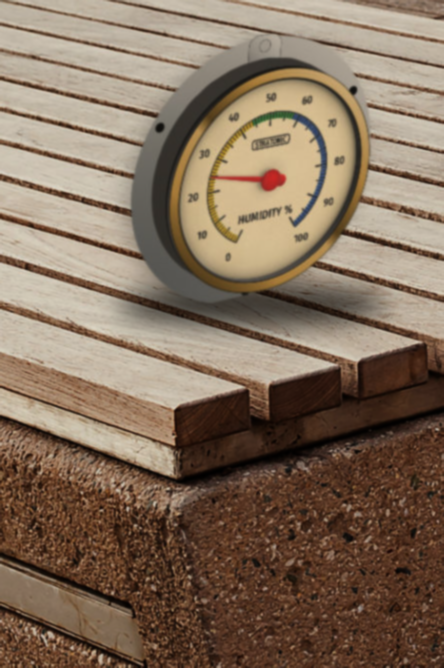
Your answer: 25; %
